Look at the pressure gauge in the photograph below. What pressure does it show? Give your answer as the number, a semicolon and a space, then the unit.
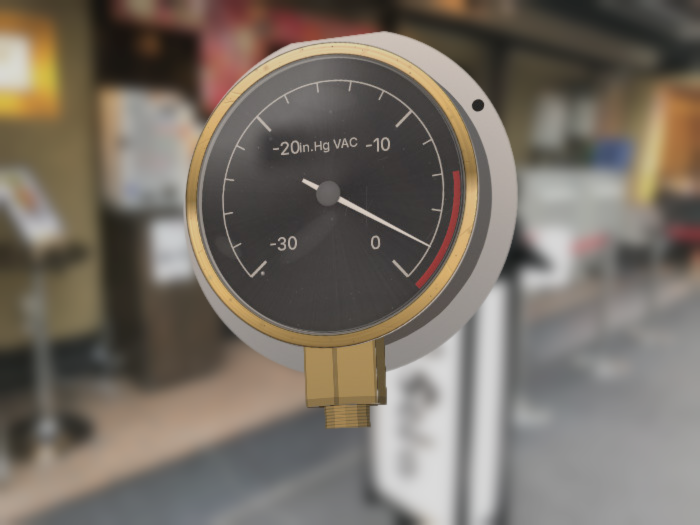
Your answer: -2; inHg
